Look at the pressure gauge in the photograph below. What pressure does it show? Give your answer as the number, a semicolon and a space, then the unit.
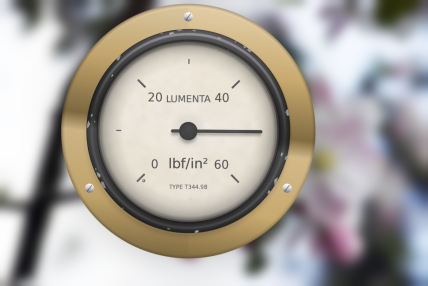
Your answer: 50; psi
